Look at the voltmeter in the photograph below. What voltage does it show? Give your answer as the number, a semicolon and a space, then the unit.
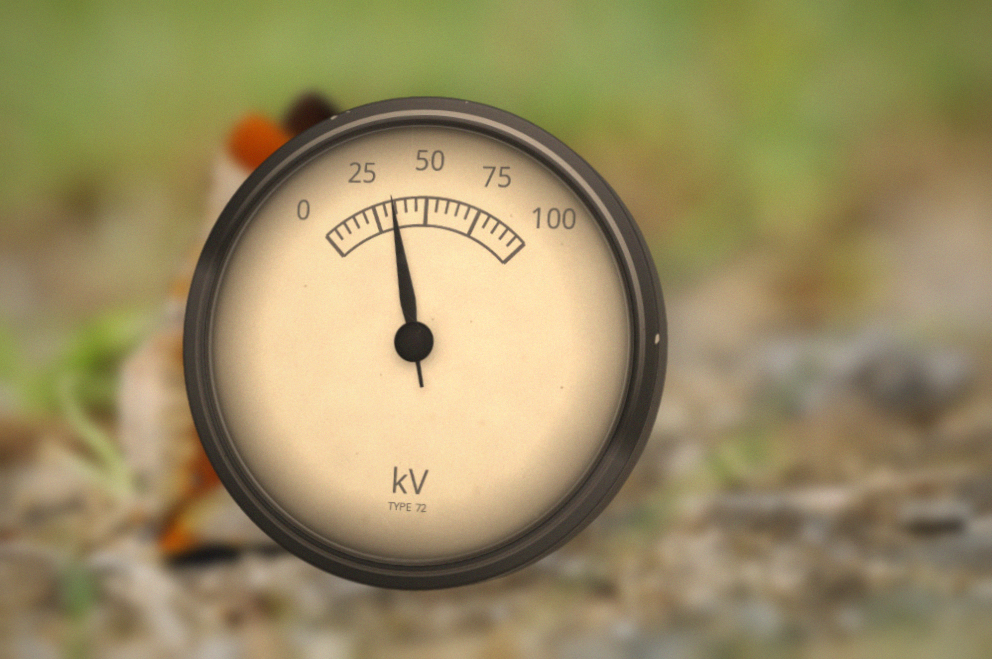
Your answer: 35; kV
